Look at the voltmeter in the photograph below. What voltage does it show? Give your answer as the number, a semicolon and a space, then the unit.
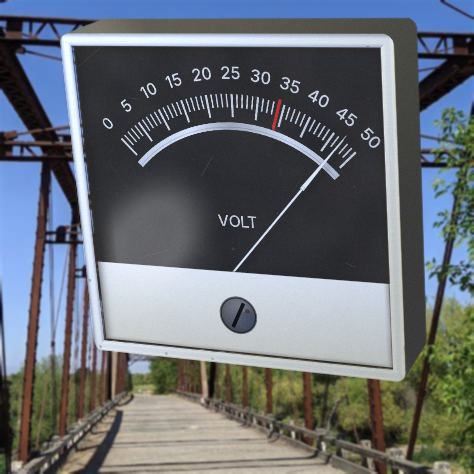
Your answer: 47; V
